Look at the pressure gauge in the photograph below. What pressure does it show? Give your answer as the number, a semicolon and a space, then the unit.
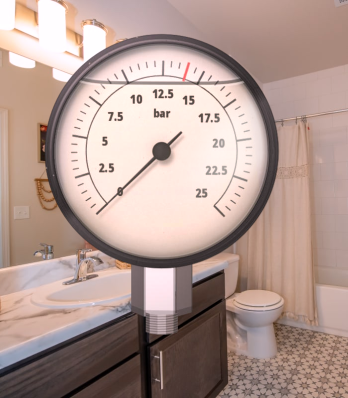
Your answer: 0; bar
